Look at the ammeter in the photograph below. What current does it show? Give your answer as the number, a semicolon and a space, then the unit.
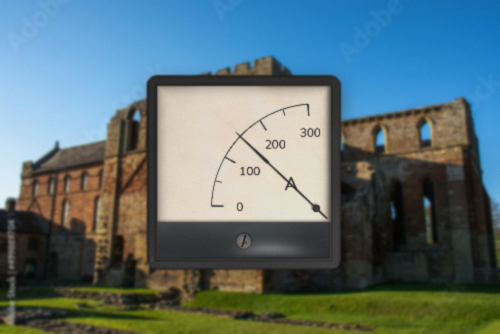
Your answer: 150; A
